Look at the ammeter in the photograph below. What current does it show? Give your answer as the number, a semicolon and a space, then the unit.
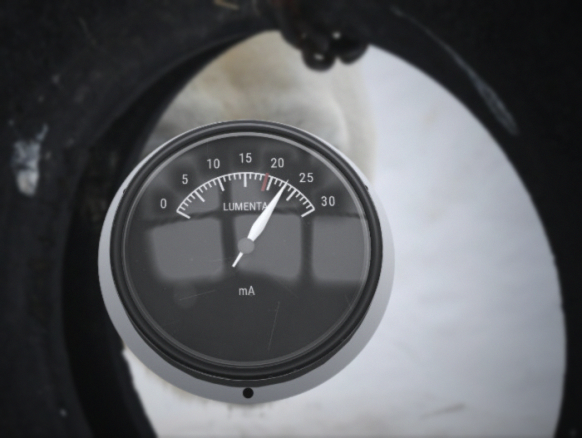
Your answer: 23; mA
